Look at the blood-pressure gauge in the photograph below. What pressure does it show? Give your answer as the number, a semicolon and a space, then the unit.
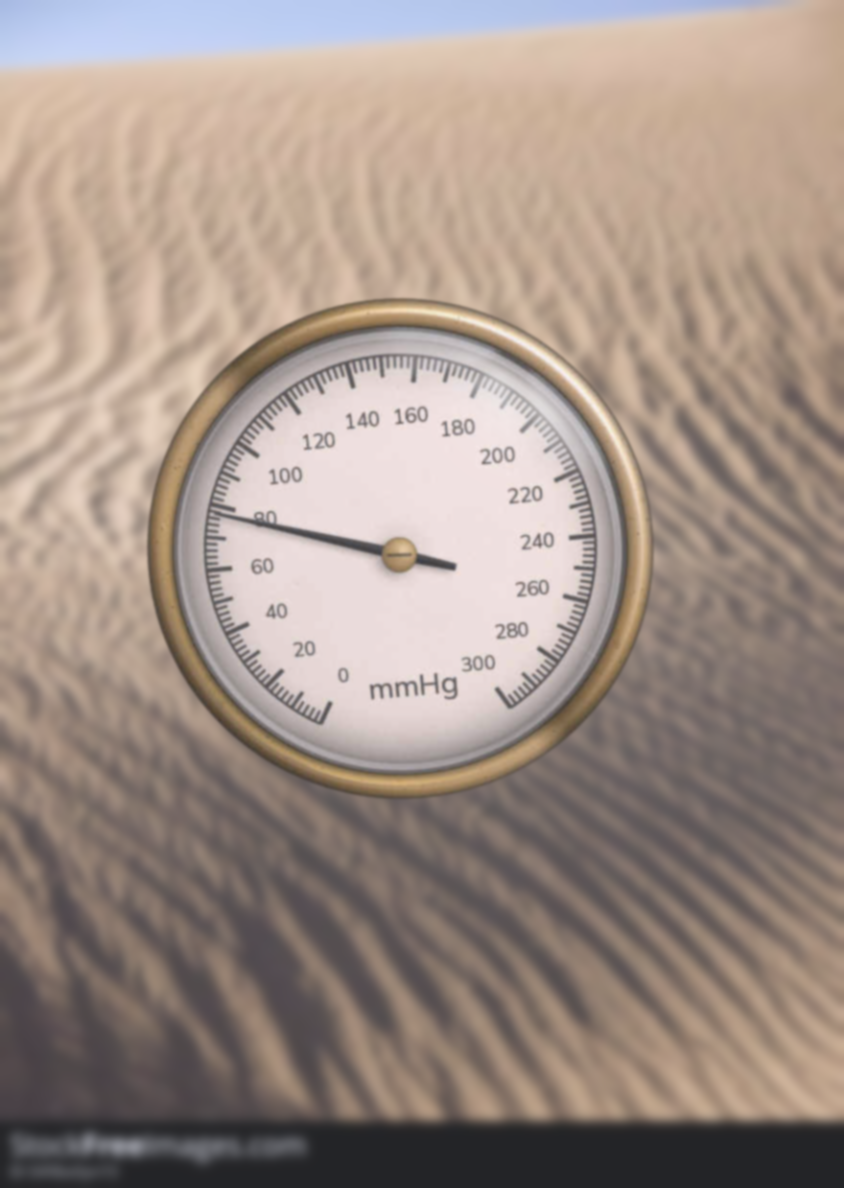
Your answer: 78; mmHg
